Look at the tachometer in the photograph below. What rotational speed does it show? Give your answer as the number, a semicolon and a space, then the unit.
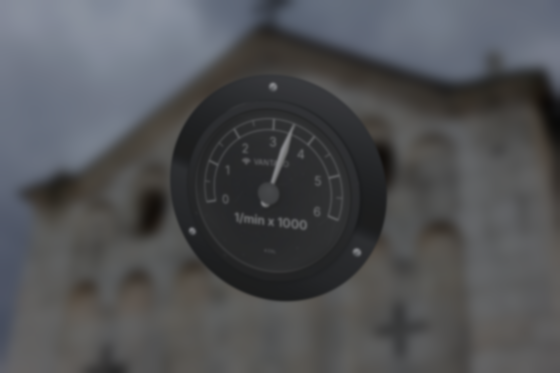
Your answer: 3500; rpm
